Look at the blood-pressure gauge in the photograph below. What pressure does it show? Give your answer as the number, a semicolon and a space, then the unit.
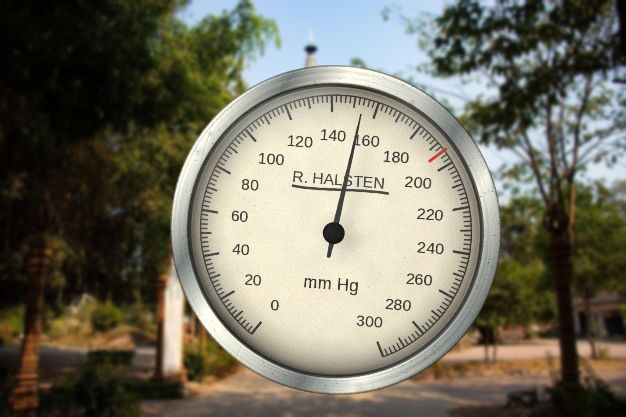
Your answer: 154; mmHg
